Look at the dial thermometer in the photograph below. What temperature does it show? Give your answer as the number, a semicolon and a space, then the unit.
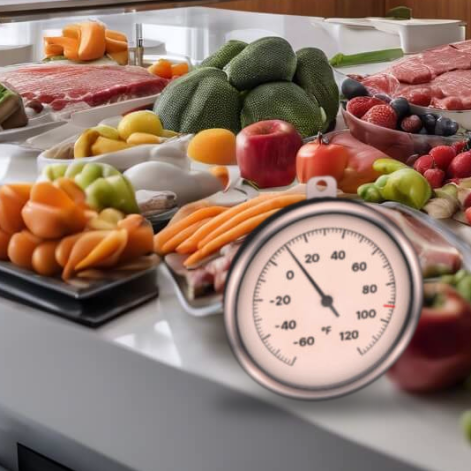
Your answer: 10; °F
